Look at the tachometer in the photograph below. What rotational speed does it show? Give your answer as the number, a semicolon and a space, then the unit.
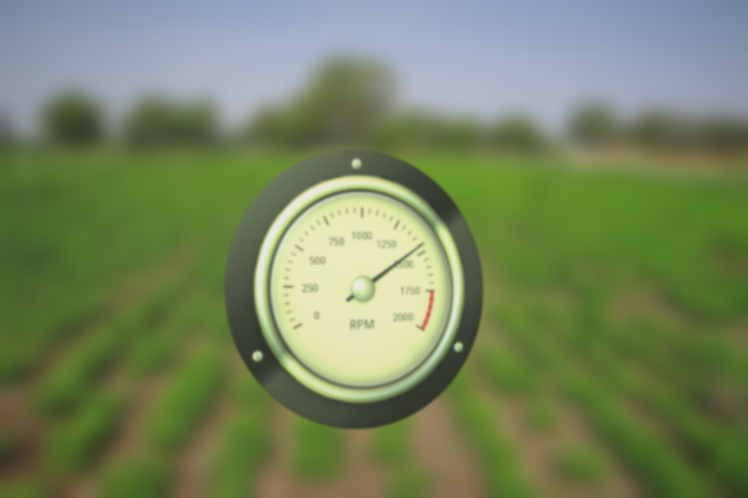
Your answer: 1450; rpm
